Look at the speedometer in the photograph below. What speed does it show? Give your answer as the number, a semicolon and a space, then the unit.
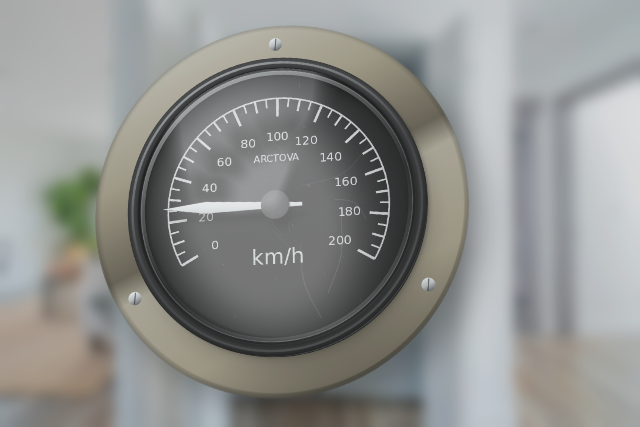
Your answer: 25; km/h
